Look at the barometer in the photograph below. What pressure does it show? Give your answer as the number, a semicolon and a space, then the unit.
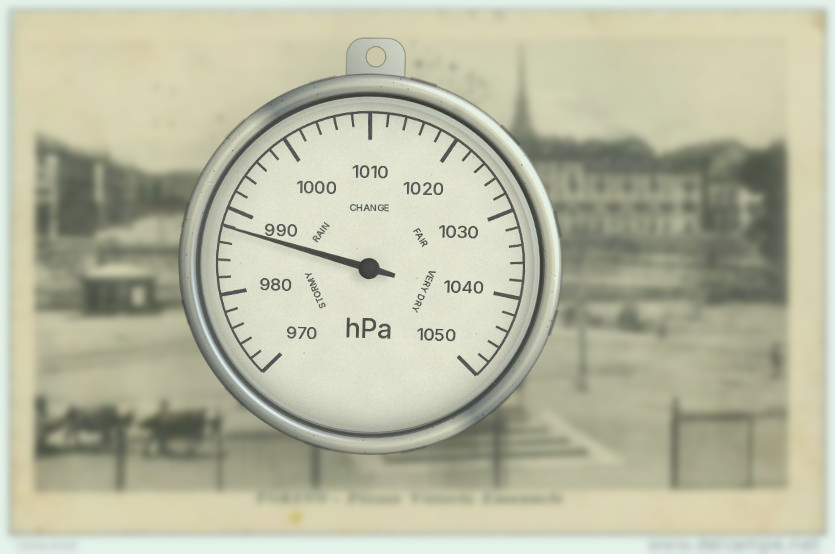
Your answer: 988; hPa
